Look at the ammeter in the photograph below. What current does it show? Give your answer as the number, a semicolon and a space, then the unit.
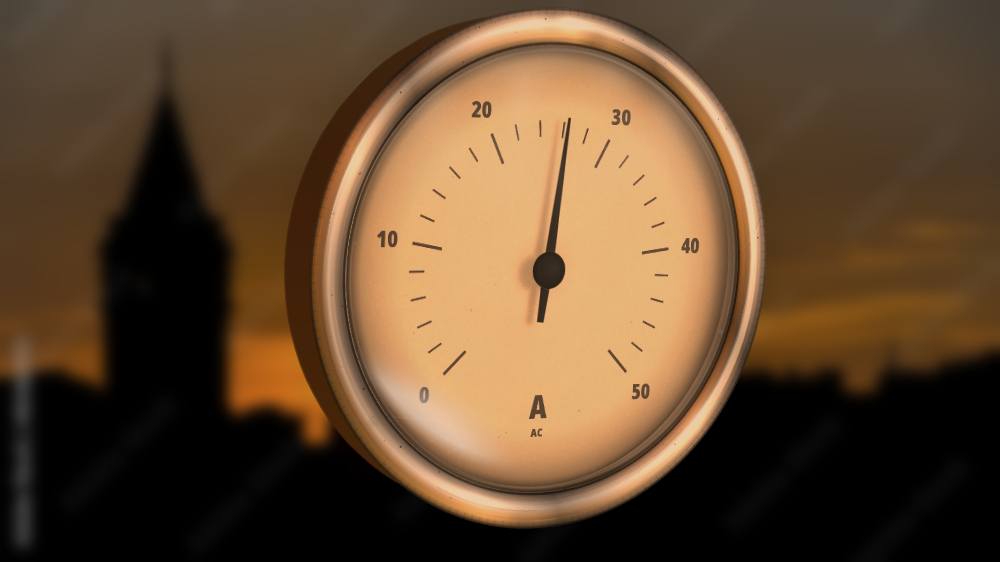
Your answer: 26; A
